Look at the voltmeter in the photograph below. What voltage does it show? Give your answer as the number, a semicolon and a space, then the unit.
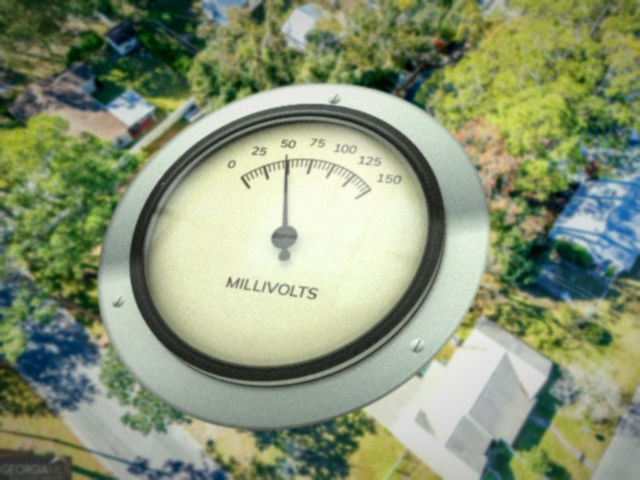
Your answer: 50; mV
